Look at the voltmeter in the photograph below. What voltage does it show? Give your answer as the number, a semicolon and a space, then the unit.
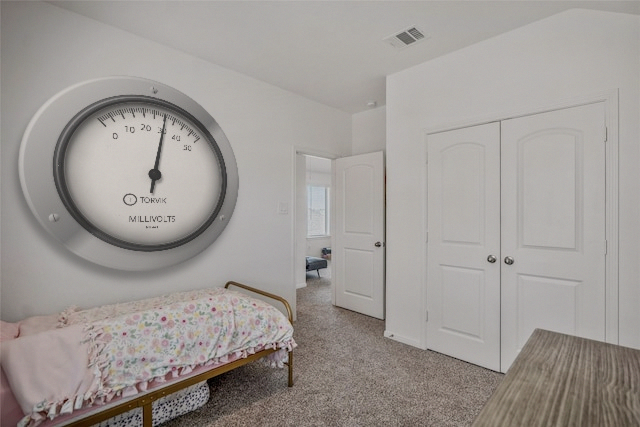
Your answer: 30; mV
